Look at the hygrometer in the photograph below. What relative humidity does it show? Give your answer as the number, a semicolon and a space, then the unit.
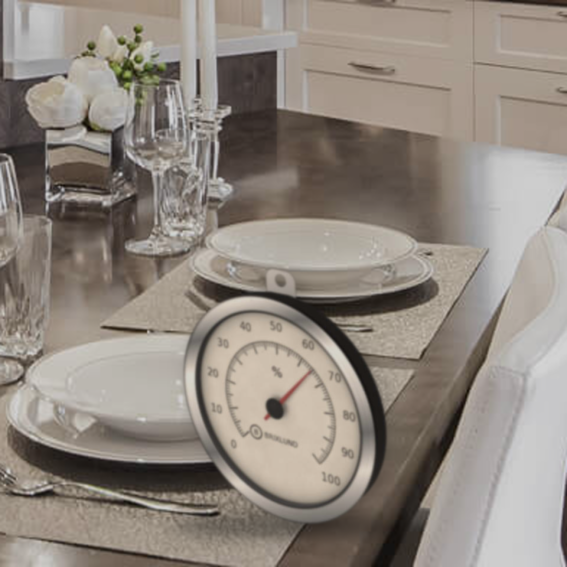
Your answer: 65; %
